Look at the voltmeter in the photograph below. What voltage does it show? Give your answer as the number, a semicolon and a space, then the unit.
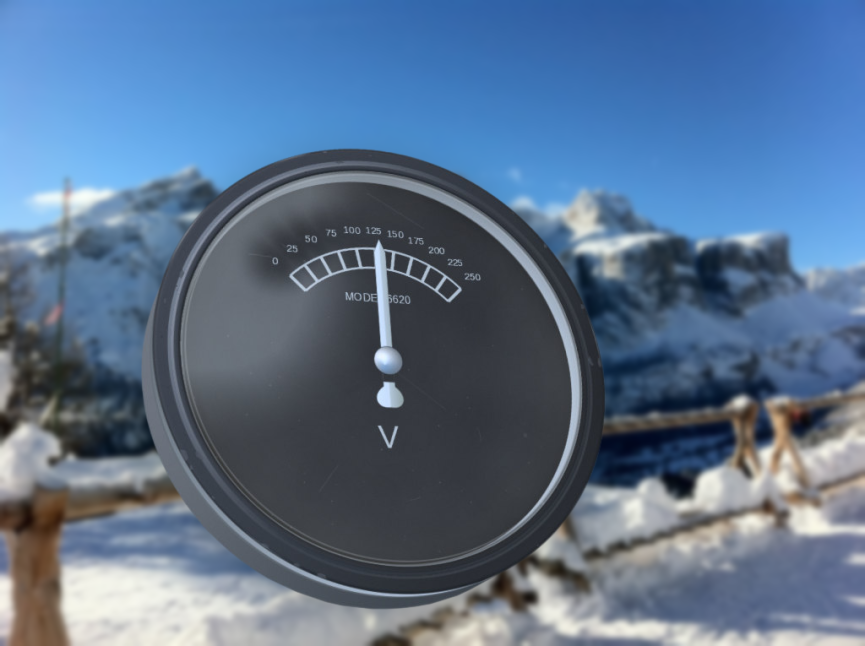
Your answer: 125; V
